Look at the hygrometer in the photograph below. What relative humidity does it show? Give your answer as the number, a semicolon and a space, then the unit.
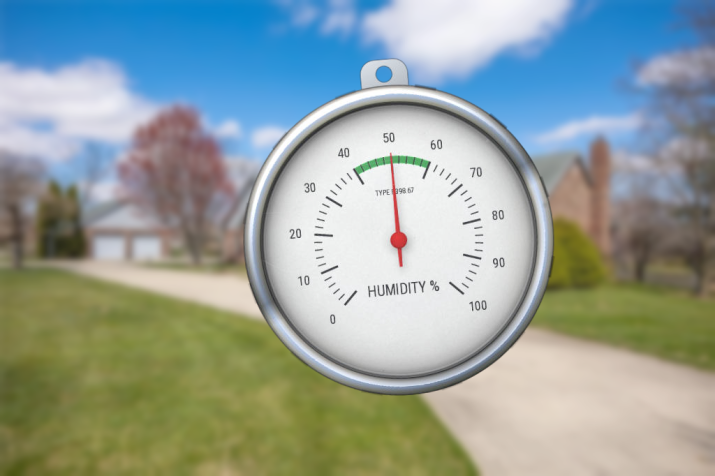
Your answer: 50; %
